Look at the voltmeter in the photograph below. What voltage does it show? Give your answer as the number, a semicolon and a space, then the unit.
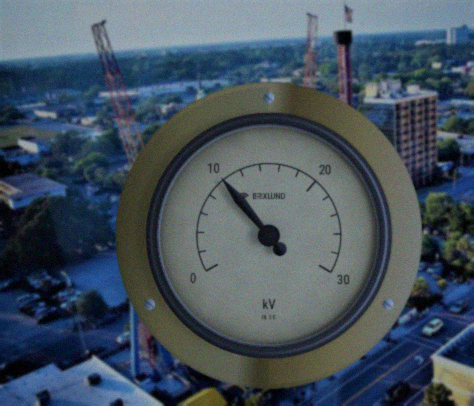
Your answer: 10; kV
